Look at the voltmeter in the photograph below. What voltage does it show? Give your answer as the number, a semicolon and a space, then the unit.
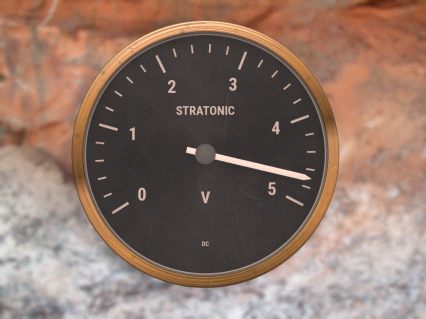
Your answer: 4.7; V
